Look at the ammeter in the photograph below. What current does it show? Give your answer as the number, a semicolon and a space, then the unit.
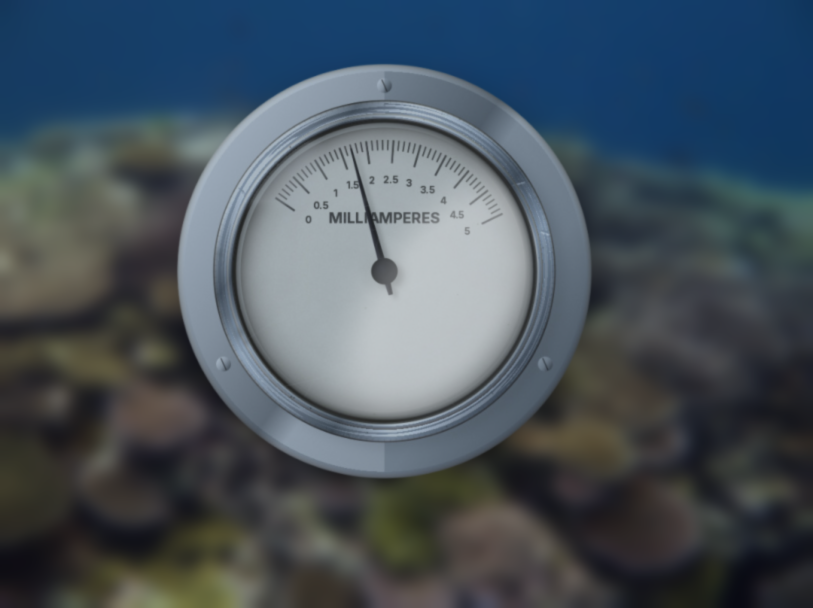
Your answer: 1.7; mA
